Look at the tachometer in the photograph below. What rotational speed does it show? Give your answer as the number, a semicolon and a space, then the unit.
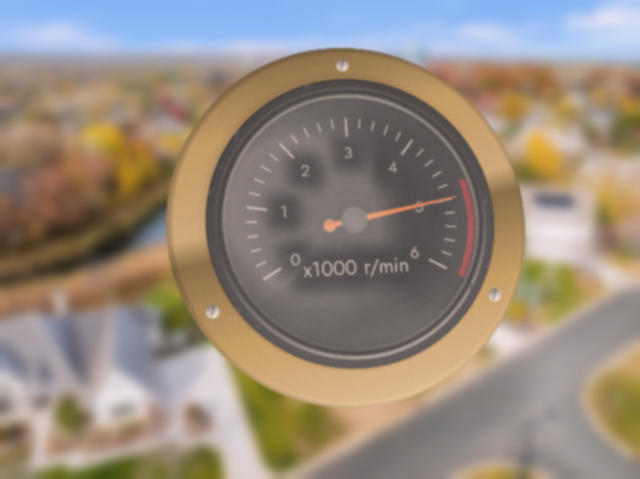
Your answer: 5000; rpm
